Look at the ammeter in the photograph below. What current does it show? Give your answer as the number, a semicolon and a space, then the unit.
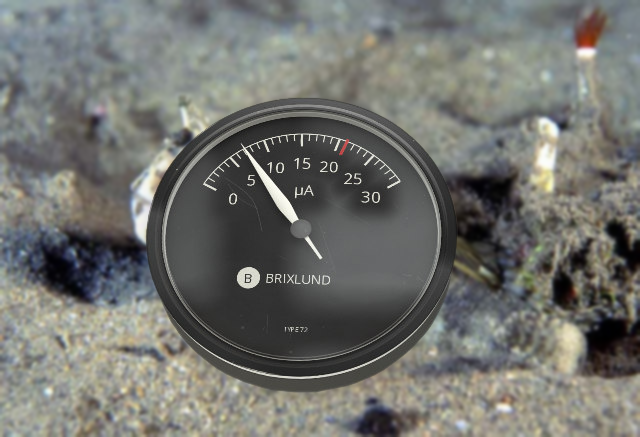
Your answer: 7; µA
